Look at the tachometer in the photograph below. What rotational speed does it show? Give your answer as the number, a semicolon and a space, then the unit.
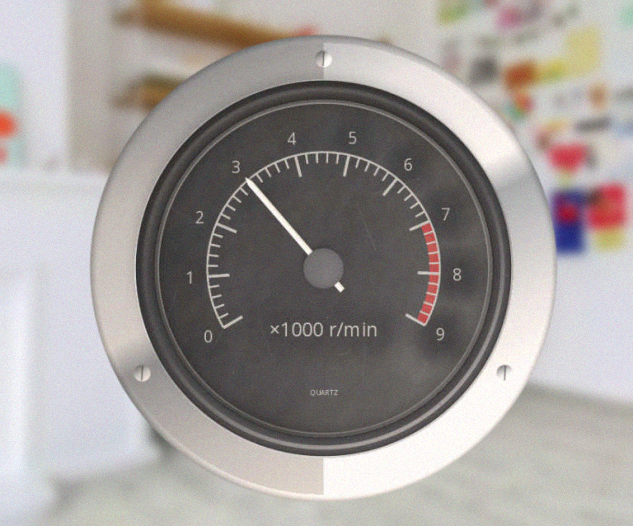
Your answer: 3000; rpm
